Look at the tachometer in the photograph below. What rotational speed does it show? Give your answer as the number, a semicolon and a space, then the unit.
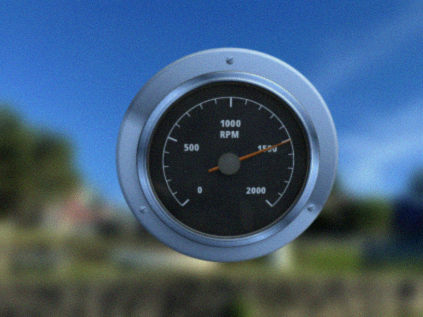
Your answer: 1500; rpm
